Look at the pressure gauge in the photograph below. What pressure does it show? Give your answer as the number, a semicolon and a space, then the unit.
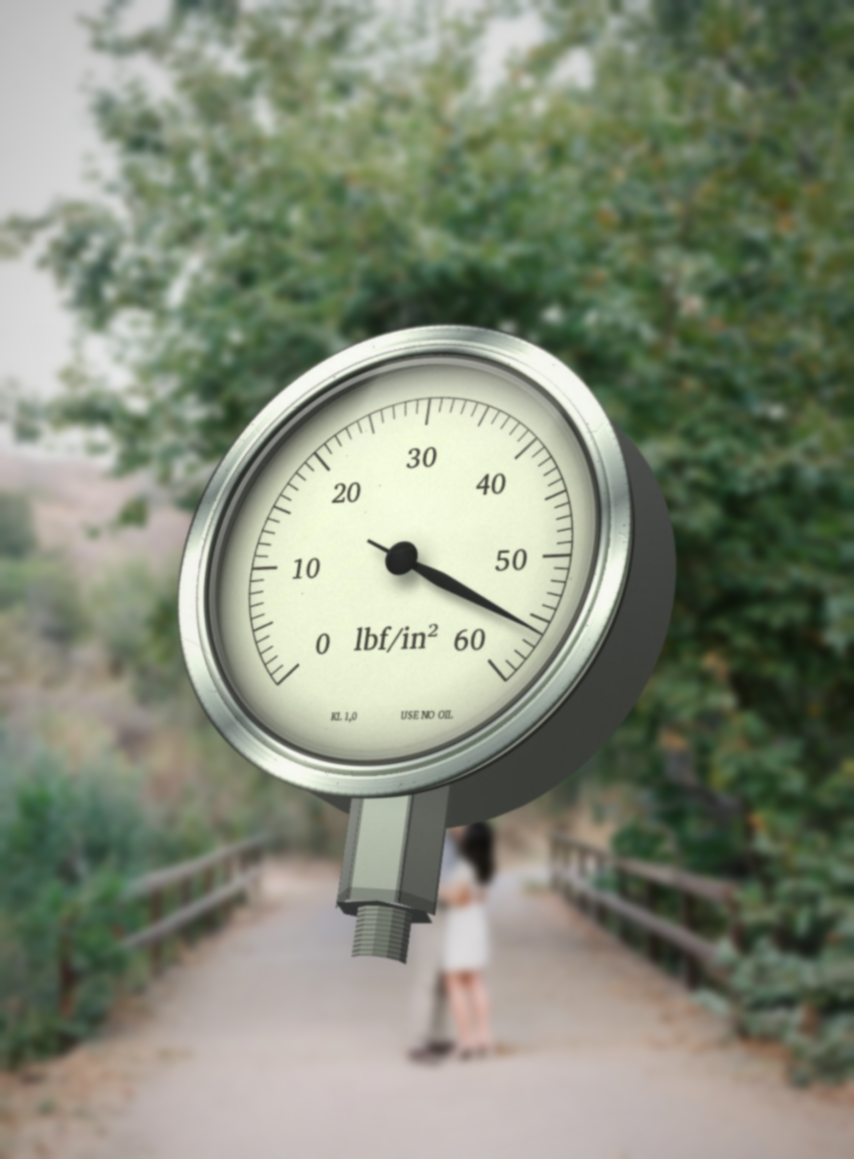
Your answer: 56; psi
